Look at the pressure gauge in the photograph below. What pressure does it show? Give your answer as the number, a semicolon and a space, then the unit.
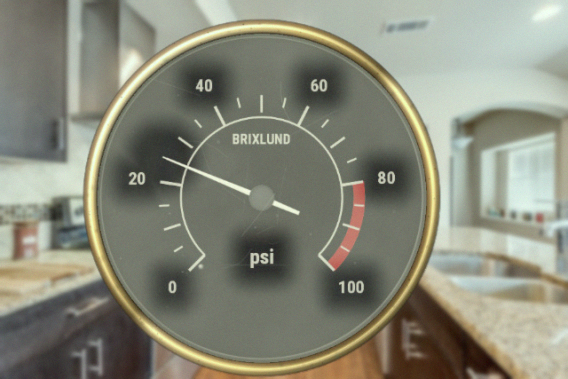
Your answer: 25; psi
